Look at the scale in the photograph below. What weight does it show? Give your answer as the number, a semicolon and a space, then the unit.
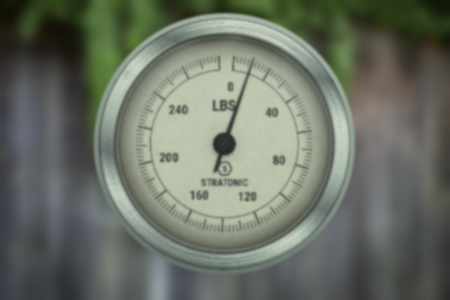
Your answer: 10; lb
